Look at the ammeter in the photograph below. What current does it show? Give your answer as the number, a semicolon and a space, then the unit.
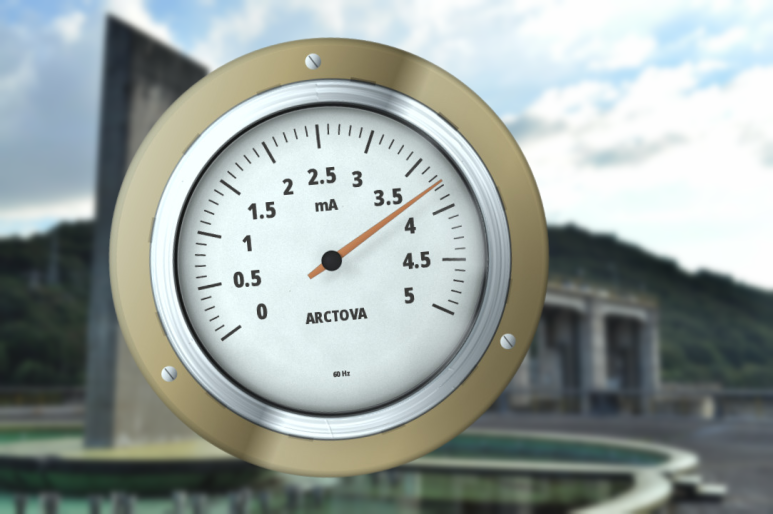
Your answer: 3.75; mA
